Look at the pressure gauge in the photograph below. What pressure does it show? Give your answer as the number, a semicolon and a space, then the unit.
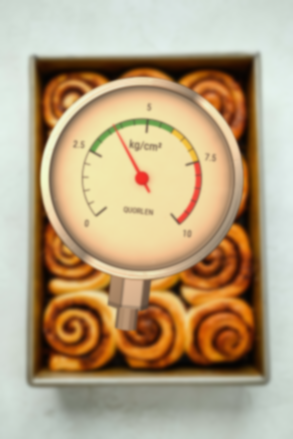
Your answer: 3.75; kg/cm²
